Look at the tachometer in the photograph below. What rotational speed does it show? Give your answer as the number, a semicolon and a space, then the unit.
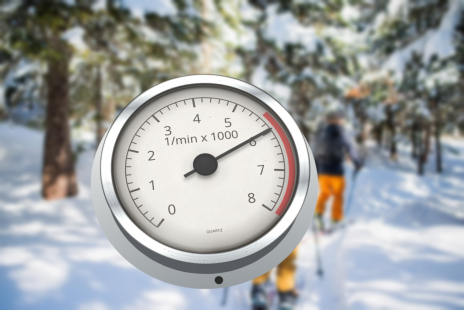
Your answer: 6000; rpm
